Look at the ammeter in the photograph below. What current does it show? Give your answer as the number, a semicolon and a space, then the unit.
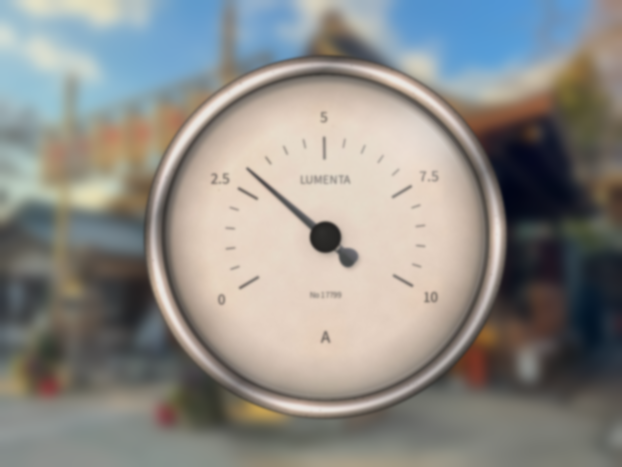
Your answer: 3; A
